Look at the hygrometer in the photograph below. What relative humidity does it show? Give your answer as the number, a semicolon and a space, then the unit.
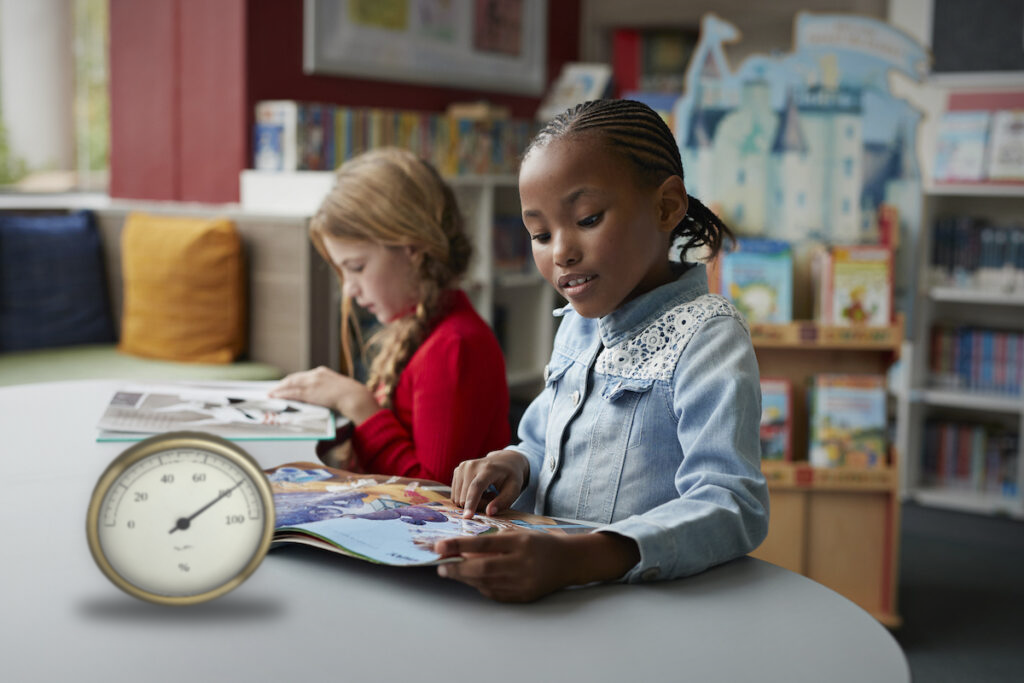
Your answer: 80; %
